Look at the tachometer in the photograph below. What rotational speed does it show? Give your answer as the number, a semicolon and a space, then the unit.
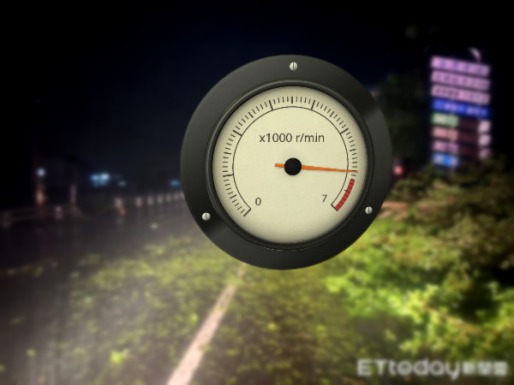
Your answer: 6000; rpm
